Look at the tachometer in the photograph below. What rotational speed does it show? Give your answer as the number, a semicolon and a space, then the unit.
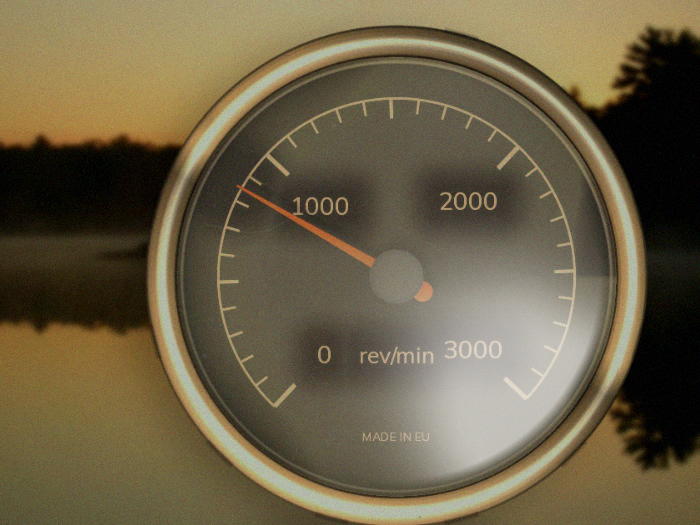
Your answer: 850; rpm
